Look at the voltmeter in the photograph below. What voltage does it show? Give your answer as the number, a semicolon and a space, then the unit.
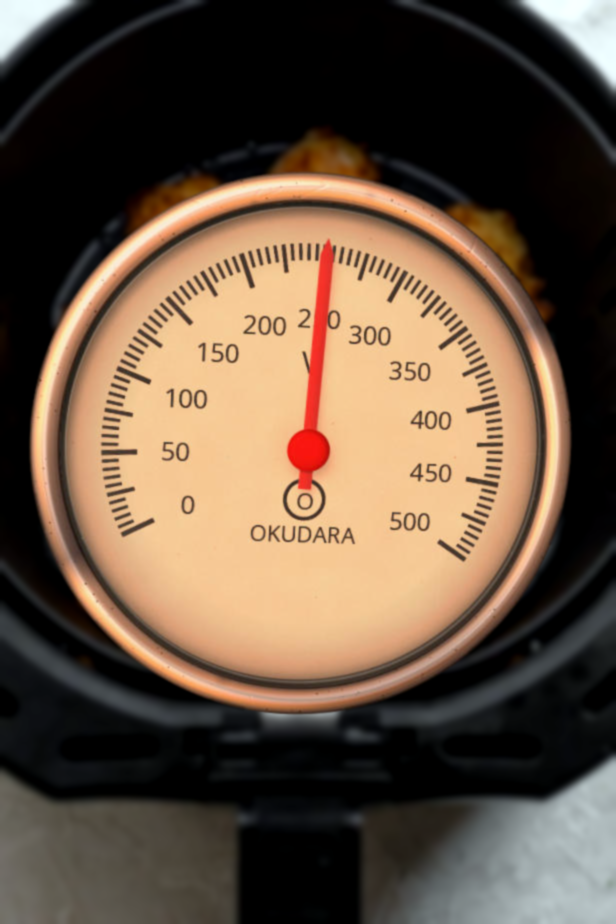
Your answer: 250; V
